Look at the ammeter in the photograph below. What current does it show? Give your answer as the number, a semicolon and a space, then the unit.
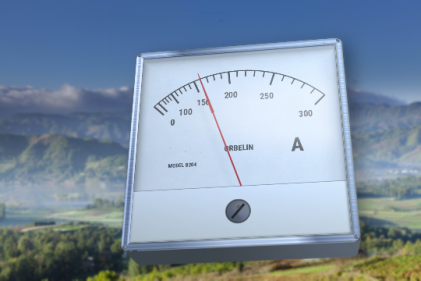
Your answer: 160; A
